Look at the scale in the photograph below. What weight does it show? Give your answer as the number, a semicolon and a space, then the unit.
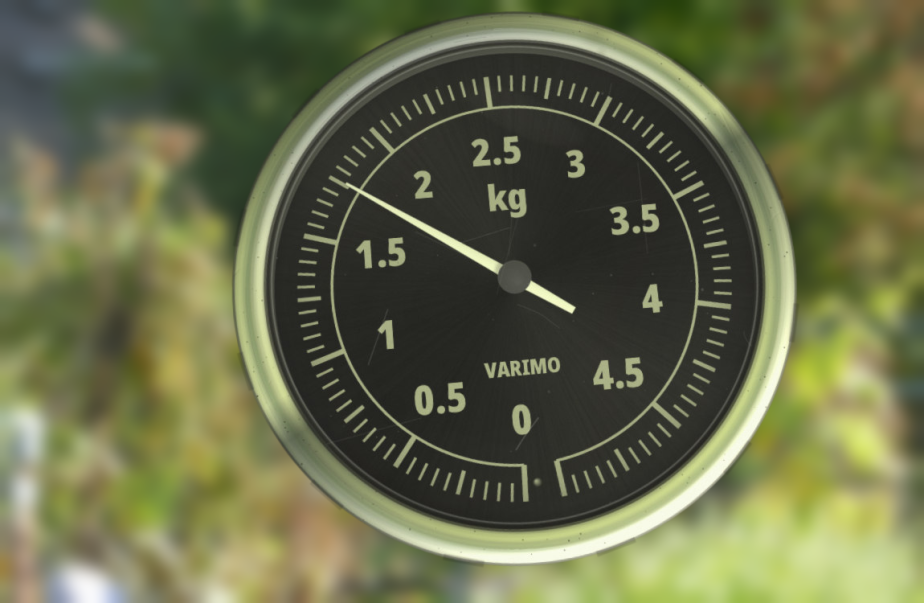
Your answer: 1.75; kg
